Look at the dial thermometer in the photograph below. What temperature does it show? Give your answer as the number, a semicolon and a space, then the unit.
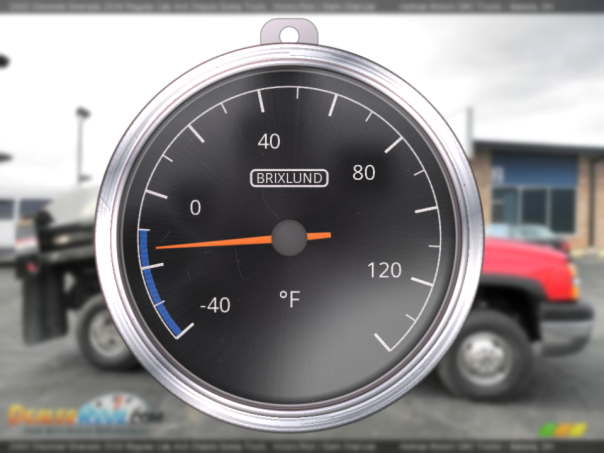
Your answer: -15; °F
